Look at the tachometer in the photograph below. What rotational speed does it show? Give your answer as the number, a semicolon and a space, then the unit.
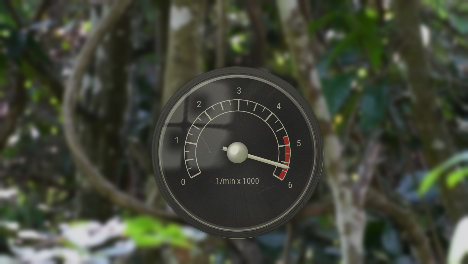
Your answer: 5625; rpm
